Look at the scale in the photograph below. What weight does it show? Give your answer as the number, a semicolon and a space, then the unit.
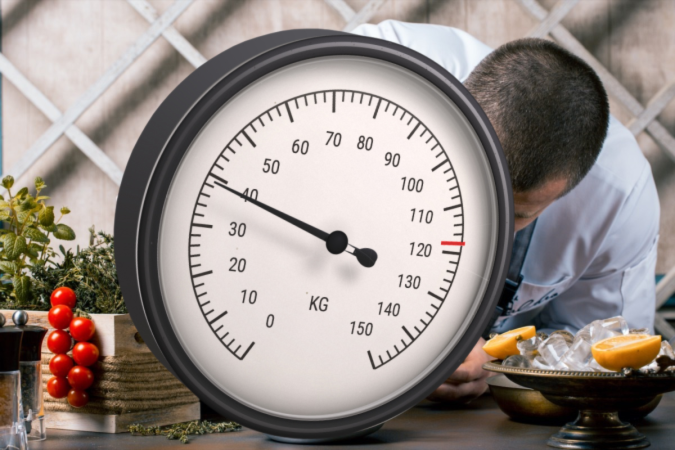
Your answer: 39; kg
